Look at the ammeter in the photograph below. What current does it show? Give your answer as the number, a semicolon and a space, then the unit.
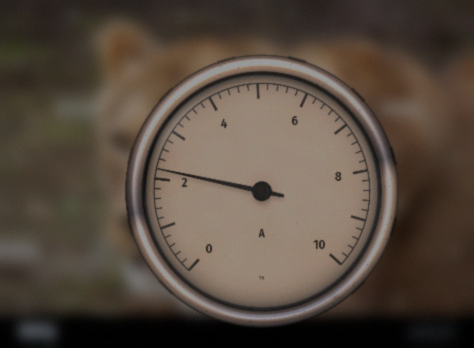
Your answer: 2.2; A
